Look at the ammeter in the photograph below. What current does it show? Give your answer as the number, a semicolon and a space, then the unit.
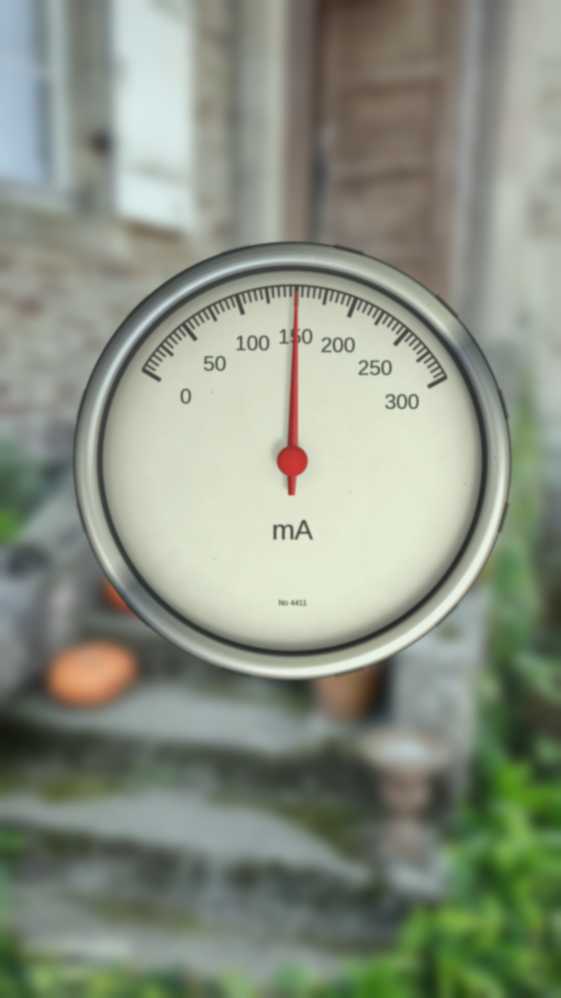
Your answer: 150; mA
